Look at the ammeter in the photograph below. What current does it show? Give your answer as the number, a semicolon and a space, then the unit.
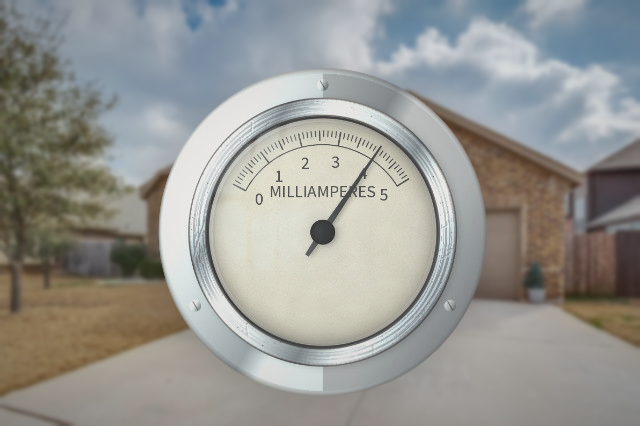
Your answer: 4; mA
